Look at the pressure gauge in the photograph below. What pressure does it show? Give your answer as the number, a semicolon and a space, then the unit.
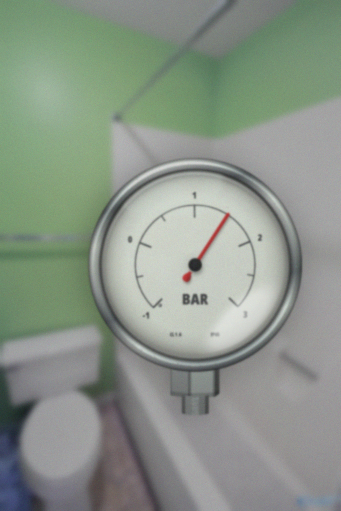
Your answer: 1.5; bar
